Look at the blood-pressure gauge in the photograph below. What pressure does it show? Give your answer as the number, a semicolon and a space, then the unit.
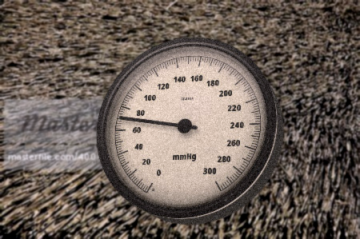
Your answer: 70; mmHg
